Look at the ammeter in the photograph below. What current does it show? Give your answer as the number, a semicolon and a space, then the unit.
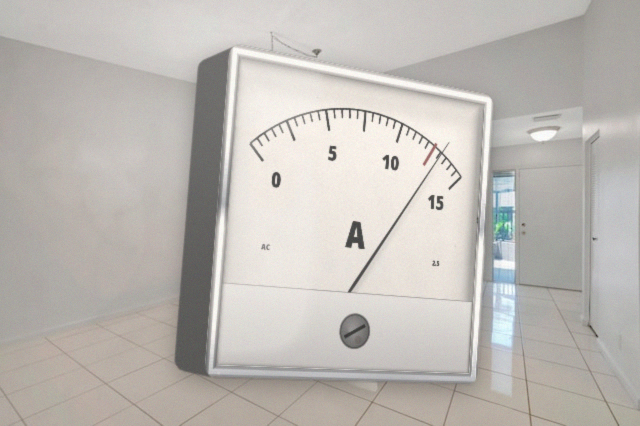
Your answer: 13; A
